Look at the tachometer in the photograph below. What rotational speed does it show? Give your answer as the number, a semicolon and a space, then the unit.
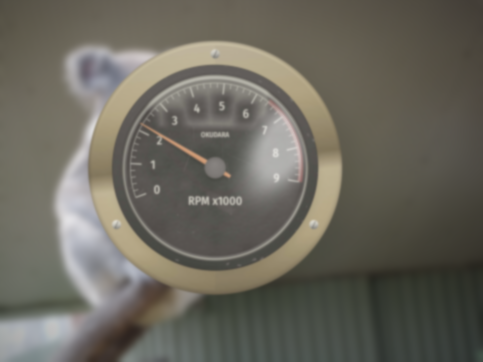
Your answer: 2200; rpm
